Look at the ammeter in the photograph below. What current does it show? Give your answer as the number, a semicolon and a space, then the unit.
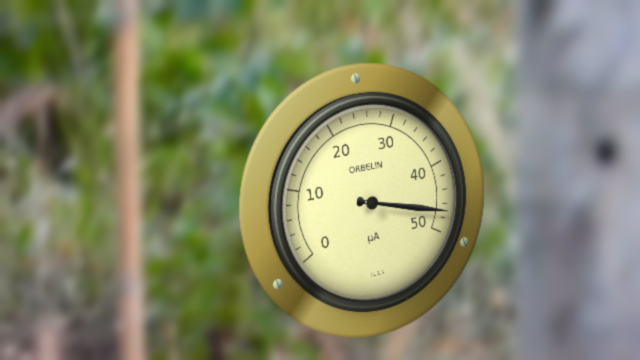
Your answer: 47; µA
